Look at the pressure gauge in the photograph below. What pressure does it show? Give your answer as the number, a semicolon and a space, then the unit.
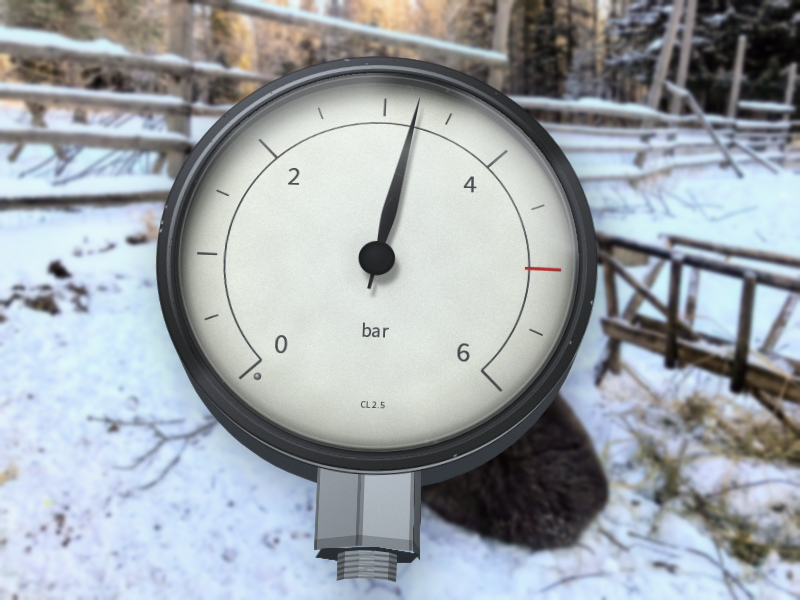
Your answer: 3.25; bar
